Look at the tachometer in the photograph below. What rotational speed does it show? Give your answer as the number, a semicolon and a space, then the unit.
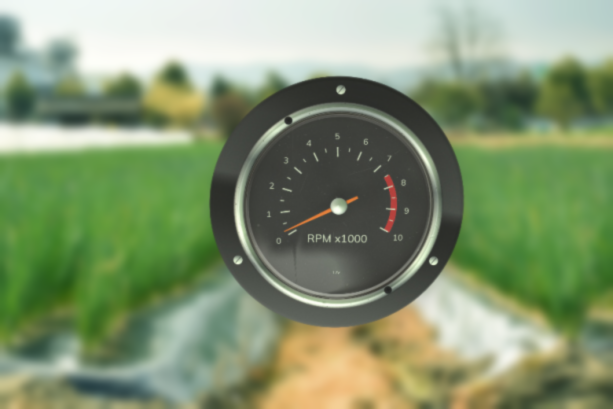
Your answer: 250; rpm
